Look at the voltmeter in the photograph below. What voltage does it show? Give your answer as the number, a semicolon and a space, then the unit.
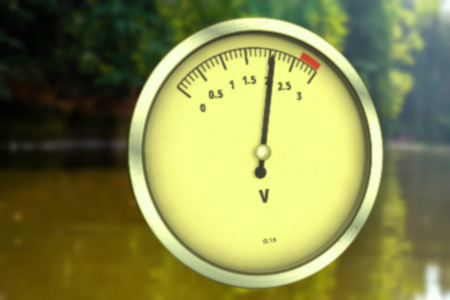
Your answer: 2; V
